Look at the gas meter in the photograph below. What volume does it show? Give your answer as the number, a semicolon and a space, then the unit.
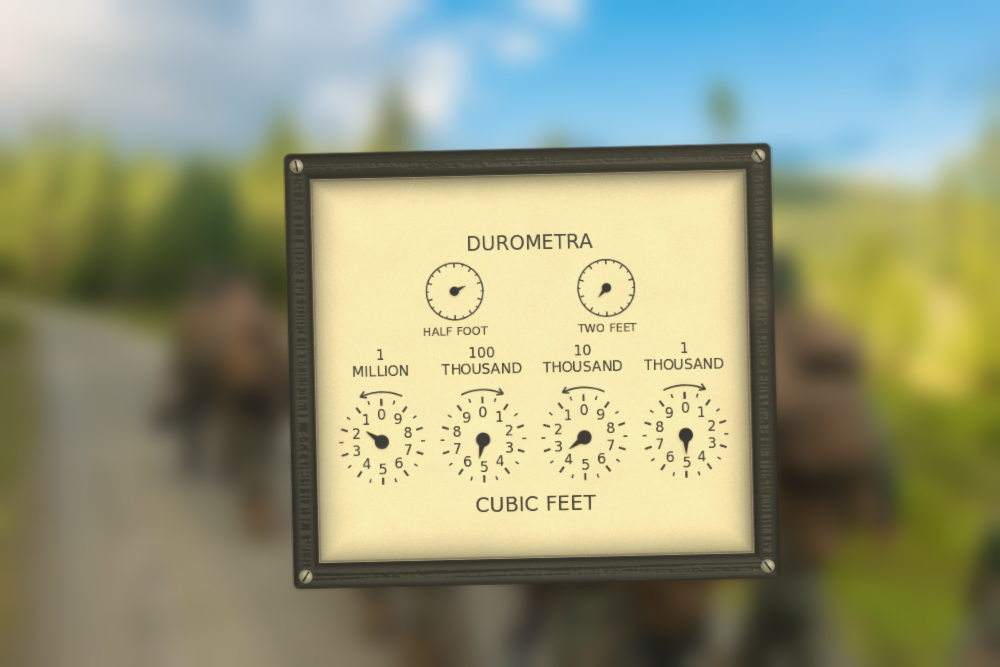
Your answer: 153500; ft³
